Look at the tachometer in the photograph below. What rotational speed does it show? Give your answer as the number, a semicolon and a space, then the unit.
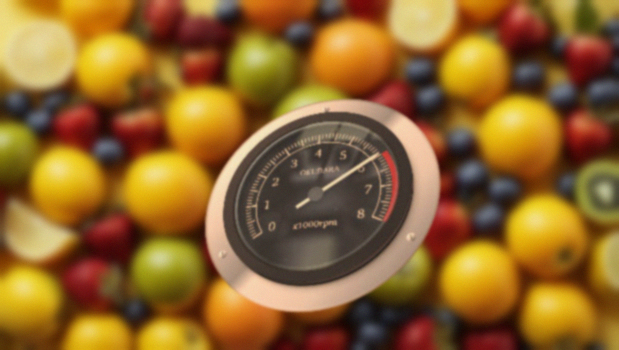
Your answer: 6000; rpm
